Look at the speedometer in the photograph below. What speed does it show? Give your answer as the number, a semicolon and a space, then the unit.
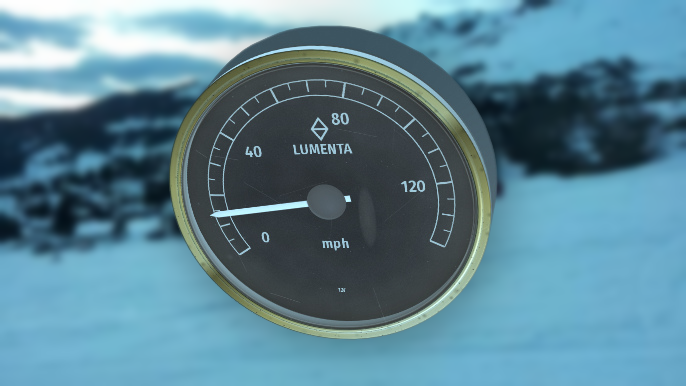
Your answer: 15; mph
